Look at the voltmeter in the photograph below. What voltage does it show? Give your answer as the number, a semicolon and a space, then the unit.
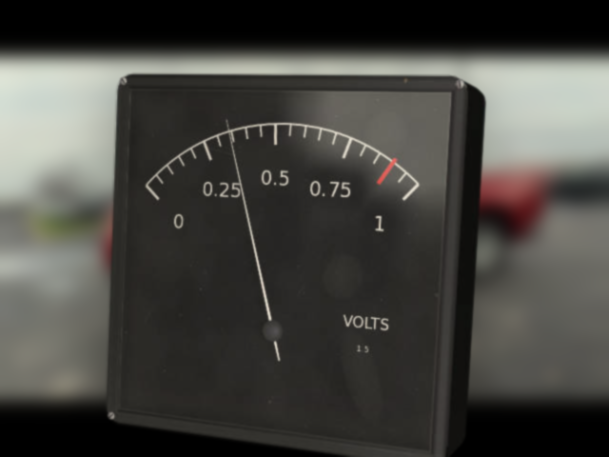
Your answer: 0.35; V
